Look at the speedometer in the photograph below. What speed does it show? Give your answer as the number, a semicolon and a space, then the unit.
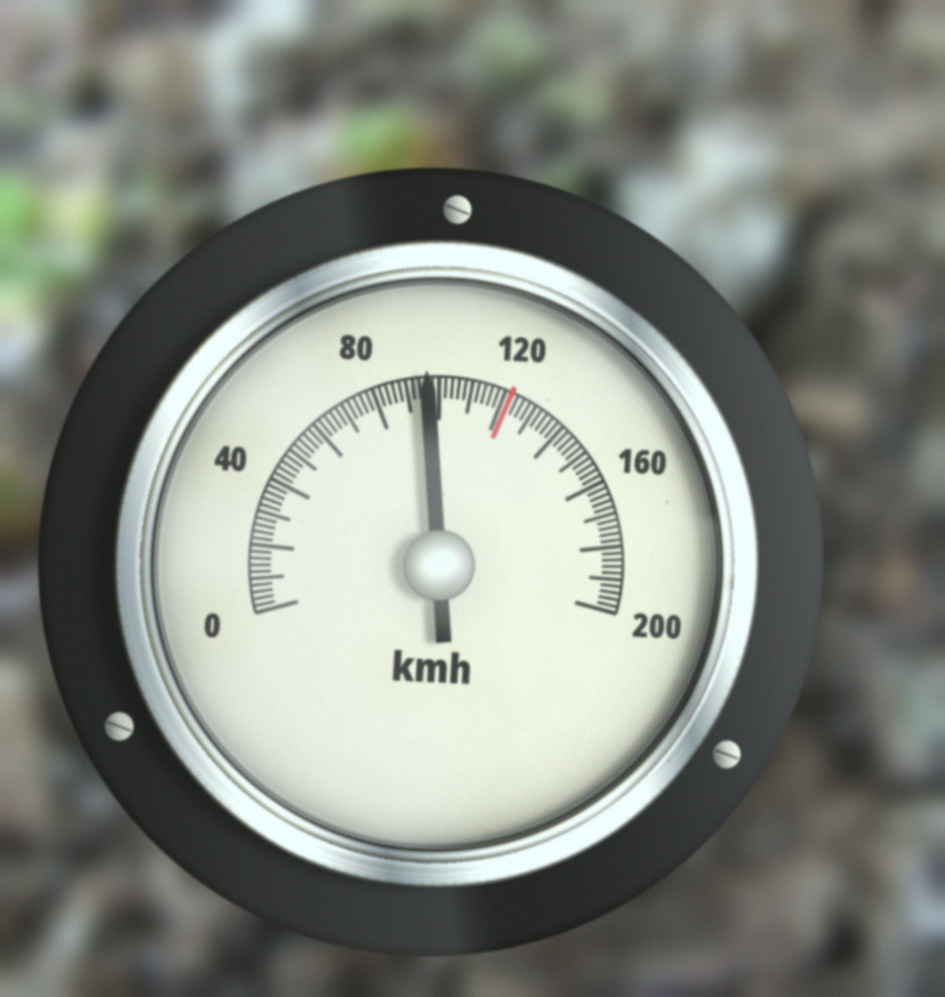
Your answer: 96; km/h
